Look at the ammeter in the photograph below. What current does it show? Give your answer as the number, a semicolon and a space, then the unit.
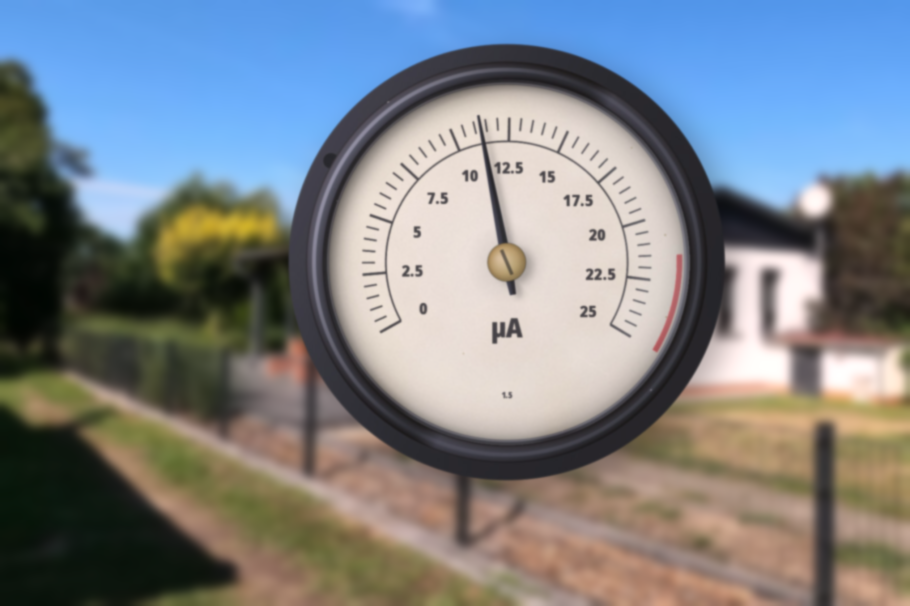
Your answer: 11.25; µA
